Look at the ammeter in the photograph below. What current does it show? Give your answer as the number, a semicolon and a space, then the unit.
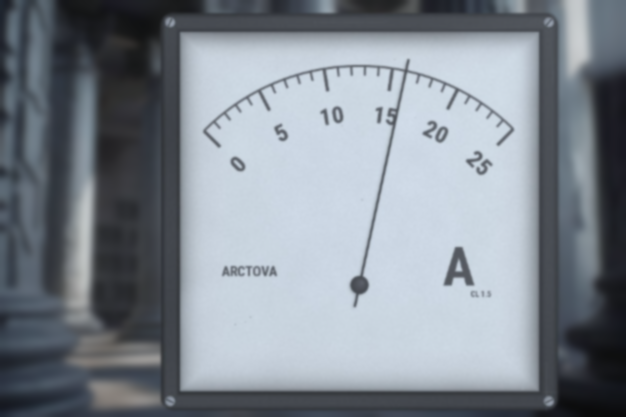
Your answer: 16; A
